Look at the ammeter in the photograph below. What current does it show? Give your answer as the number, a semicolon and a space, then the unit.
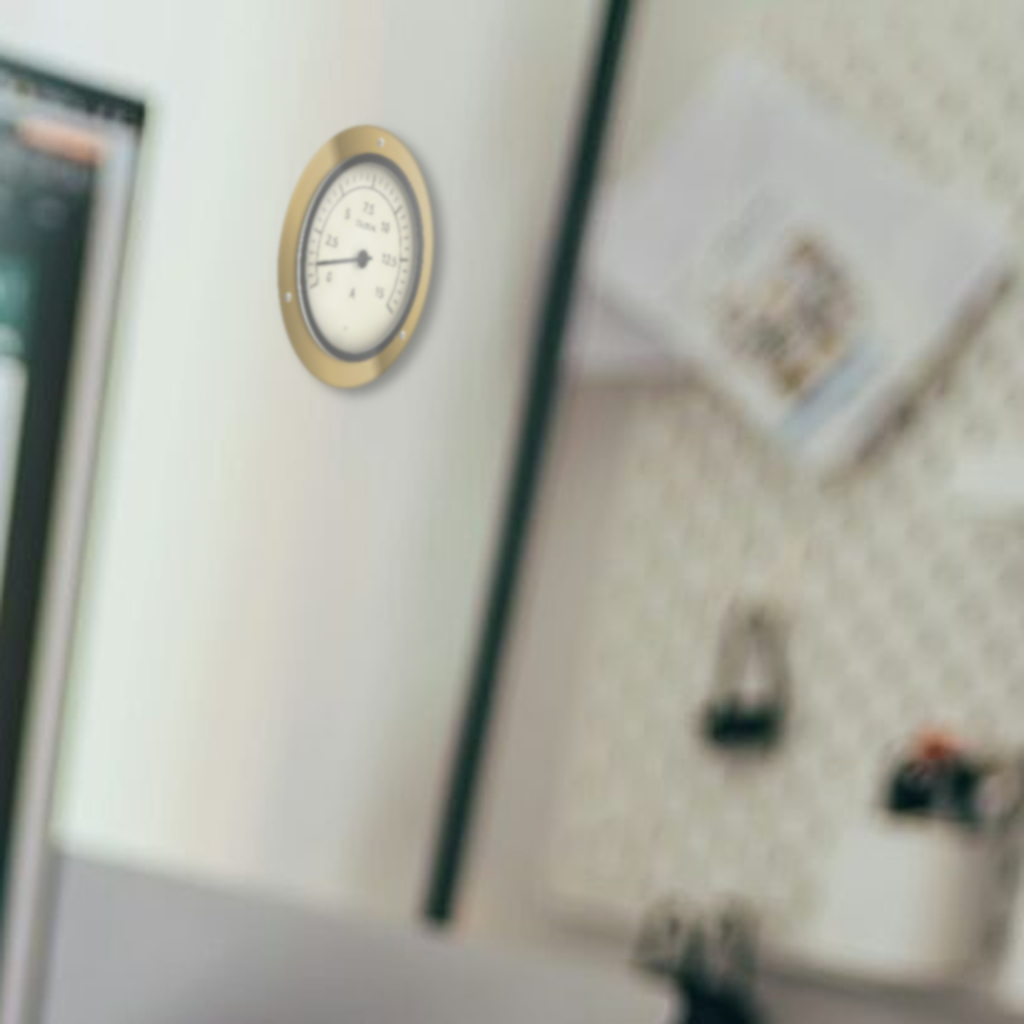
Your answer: 1; A
